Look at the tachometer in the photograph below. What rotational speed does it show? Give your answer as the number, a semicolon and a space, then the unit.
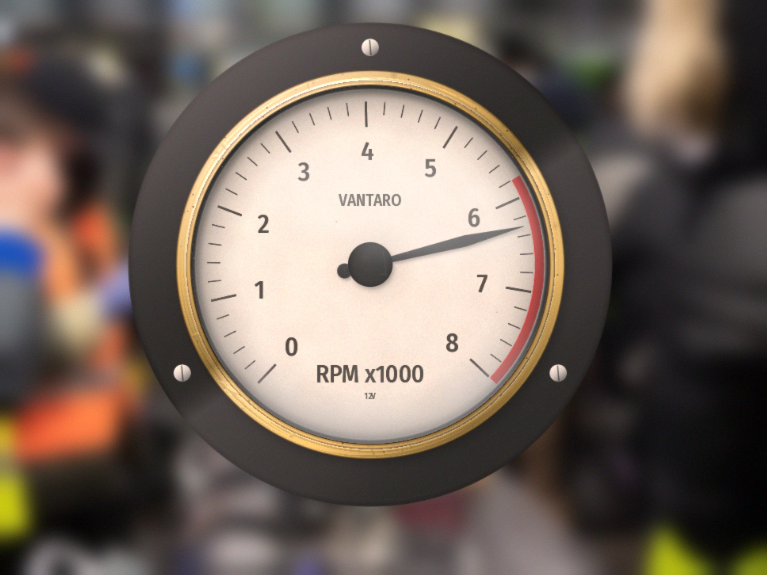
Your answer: 6300; rpm
